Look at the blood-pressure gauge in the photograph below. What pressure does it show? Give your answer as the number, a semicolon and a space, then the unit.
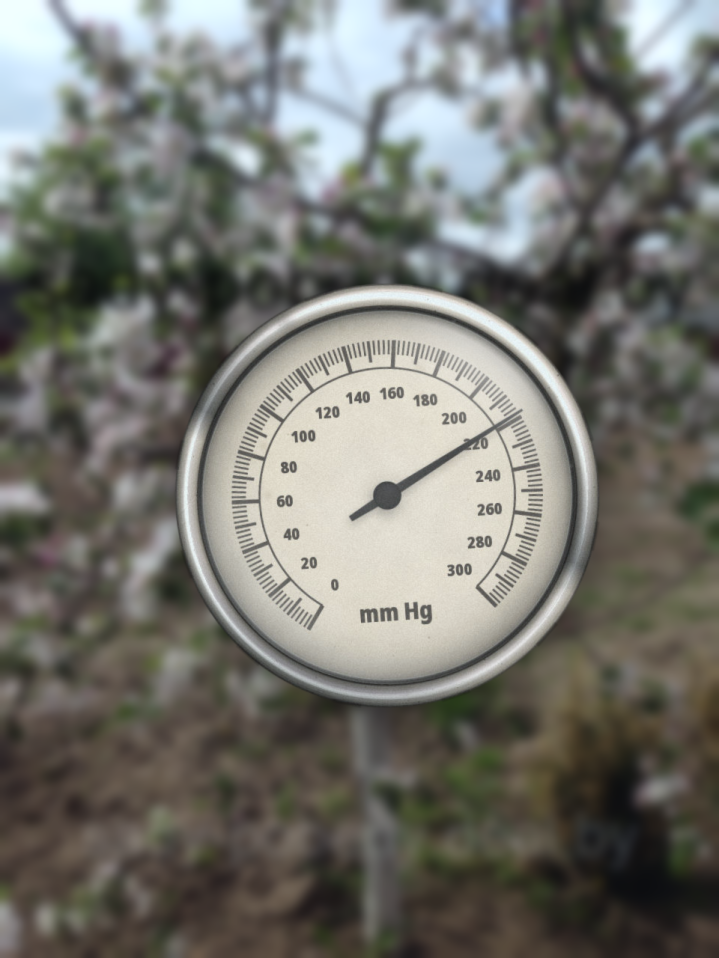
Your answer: 218; mmHg
